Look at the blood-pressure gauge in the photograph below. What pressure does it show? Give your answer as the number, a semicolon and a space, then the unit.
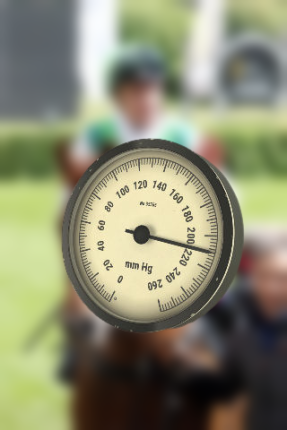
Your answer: 210; mmHg
